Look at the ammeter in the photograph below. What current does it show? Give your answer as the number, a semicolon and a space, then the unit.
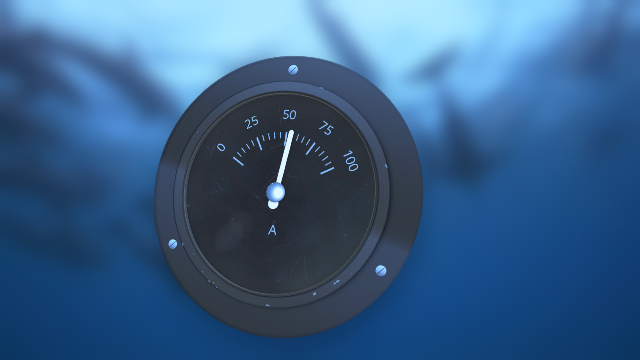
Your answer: 55; A
